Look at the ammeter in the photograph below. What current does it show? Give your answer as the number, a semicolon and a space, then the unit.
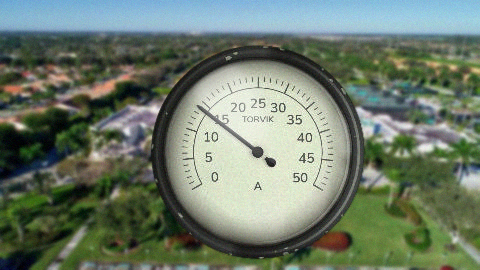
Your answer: 14; A
